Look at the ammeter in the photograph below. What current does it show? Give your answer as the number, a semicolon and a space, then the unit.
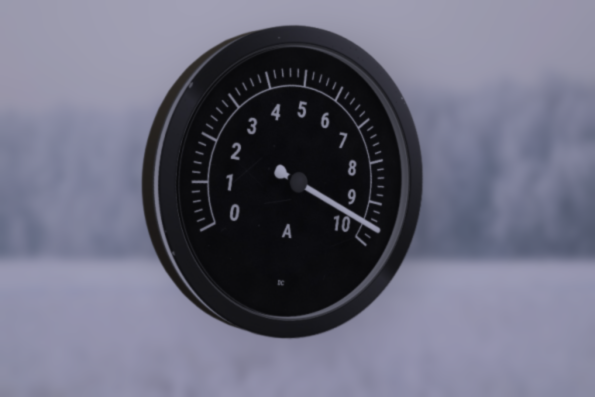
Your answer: 9.6; A
